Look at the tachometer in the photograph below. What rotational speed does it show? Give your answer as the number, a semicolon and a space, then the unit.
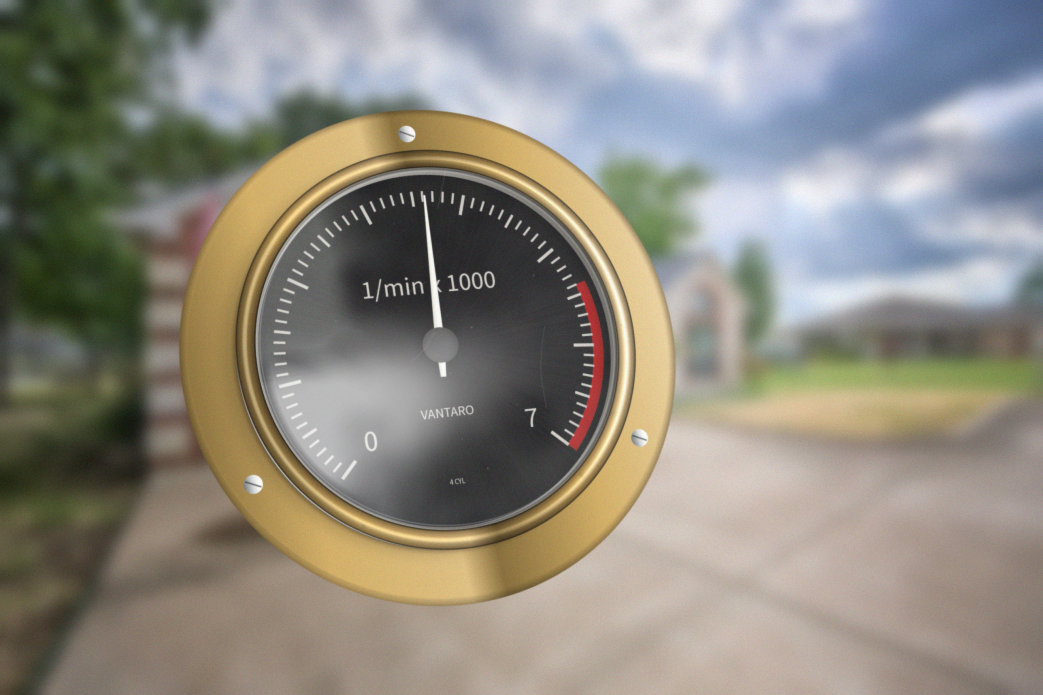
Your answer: 3600; rpm
